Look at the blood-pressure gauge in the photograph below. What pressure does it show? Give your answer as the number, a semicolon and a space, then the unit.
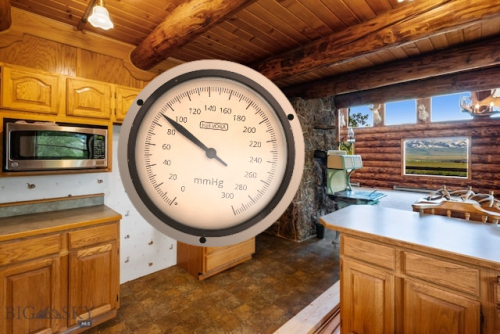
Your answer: 90; mmHg
